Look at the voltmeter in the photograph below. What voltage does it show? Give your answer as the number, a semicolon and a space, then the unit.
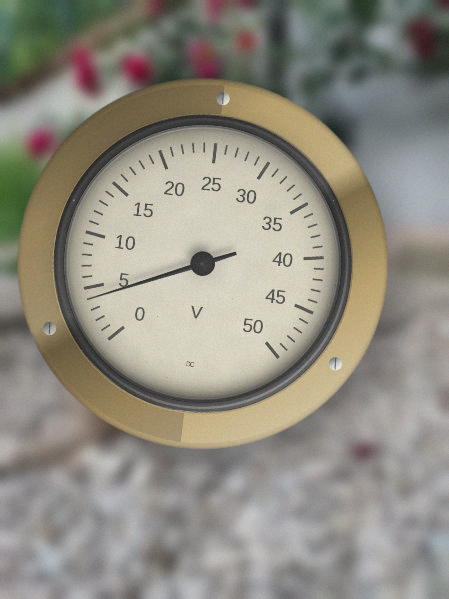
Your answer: 4; V
